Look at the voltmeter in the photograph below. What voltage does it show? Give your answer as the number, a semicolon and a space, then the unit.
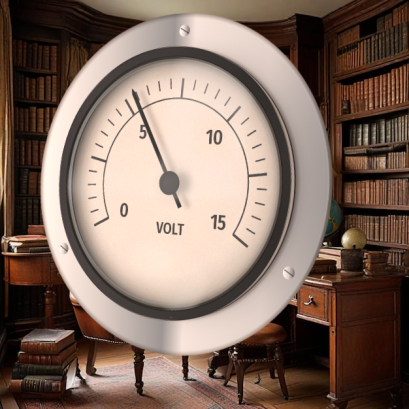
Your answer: 5.5; V
